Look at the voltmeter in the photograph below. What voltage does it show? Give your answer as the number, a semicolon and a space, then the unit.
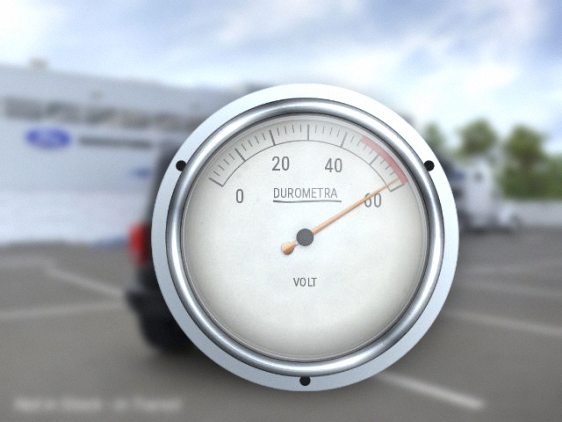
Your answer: 58; V
